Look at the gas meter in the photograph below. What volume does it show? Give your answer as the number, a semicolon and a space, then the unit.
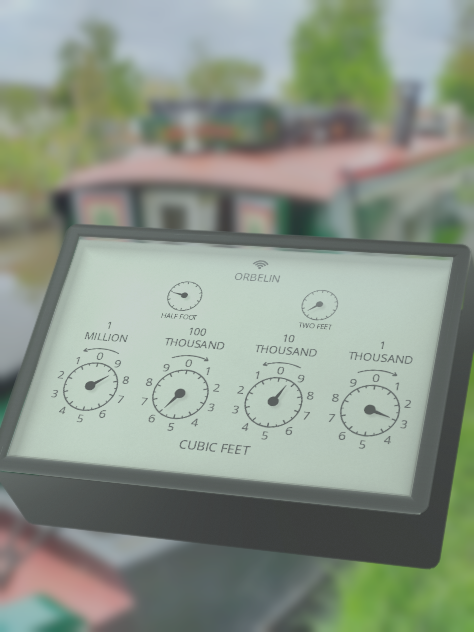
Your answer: 859300; ft³
